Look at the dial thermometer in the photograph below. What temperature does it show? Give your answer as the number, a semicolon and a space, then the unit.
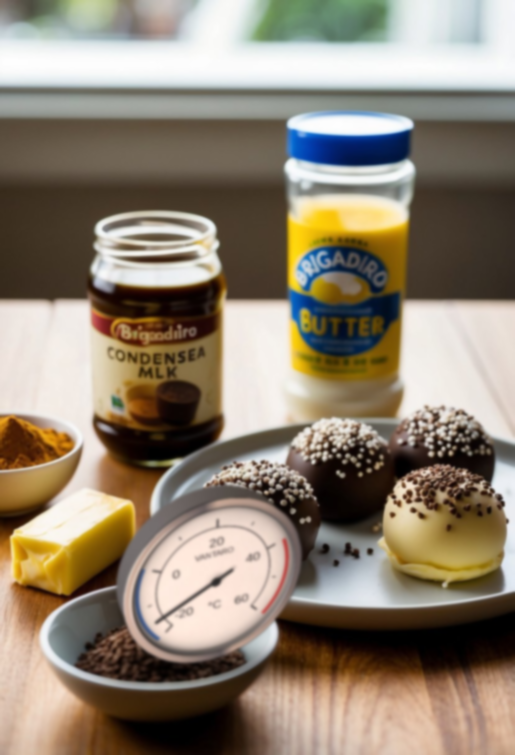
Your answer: -15; °C
